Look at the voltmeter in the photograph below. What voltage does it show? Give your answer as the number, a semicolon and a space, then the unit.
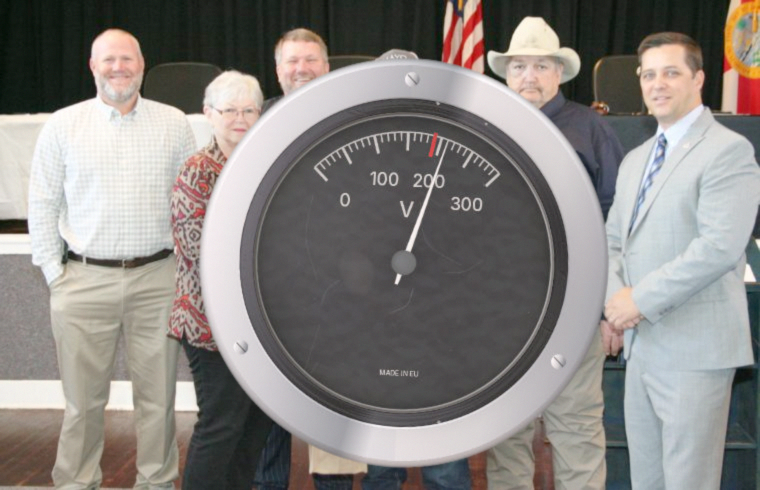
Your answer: 210; V
